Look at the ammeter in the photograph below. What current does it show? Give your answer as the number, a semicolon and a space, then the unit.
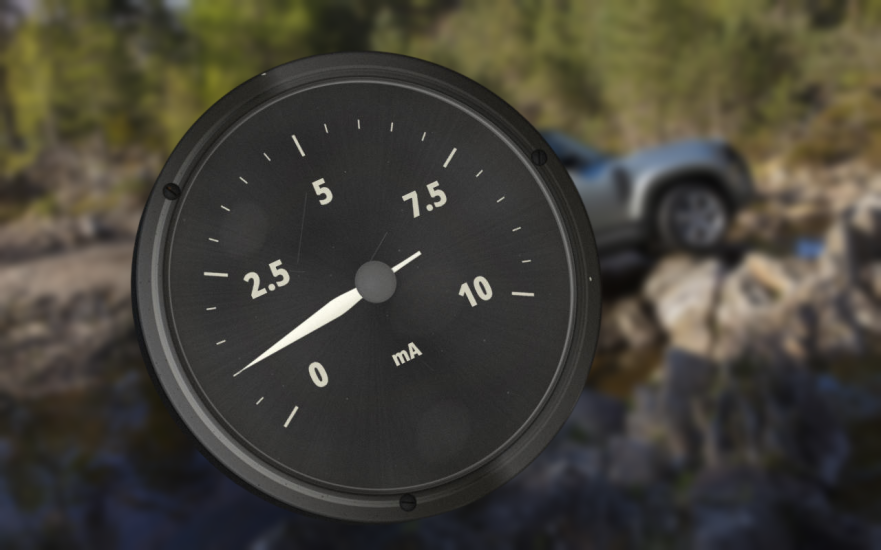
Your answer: 1; mA
